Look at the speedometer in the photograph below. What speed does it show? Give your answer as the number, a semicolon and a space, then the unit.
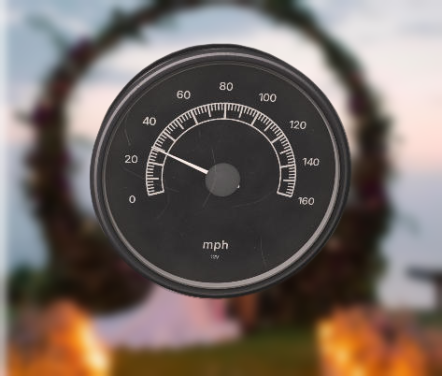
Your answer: 30; mph
